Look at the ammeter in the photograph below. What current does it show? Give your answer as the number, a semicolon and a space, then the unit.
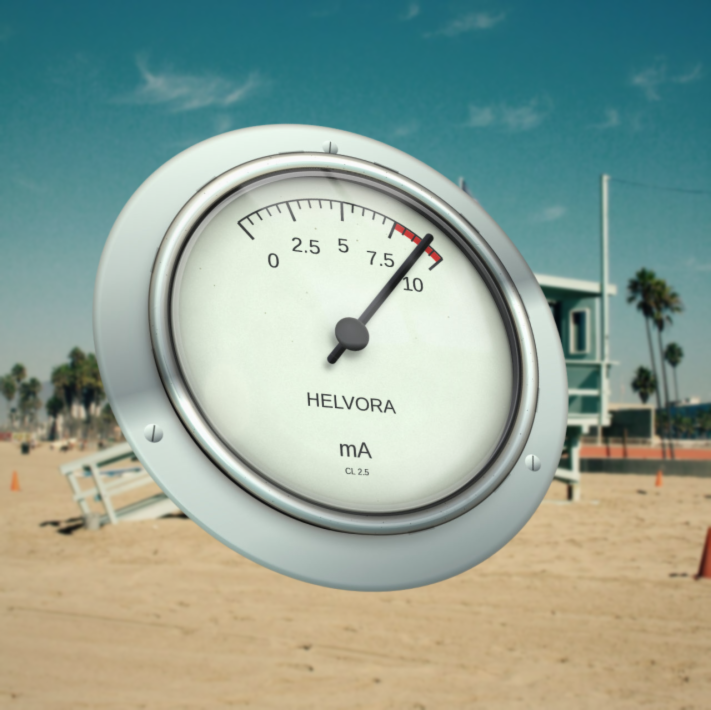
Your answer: 9; mA
